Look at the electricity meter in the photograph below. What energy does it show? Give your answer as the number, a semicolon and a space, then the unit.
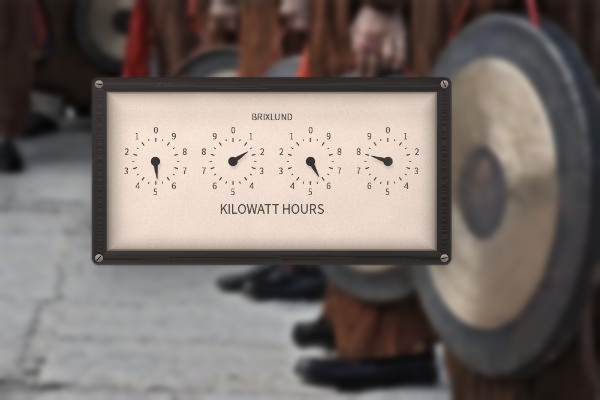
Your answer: 5158; kWh
